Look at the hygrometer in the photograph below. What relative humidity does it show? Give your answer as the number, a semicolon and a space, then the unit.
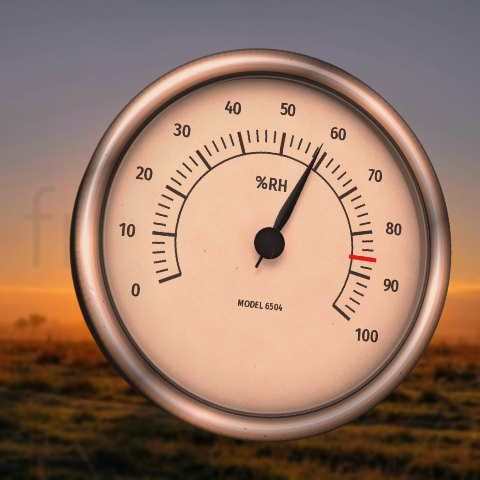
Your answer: 58; %
